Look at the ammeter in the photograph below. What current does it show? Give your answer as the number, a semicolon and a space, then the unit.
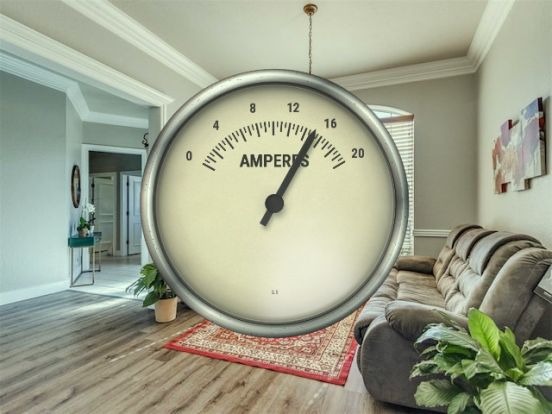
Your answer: 15; A
